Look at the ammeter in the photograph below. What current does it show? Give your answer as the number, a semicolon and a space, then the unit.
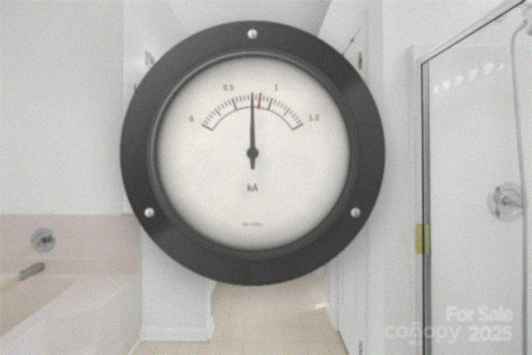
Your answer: 0.75; kA
